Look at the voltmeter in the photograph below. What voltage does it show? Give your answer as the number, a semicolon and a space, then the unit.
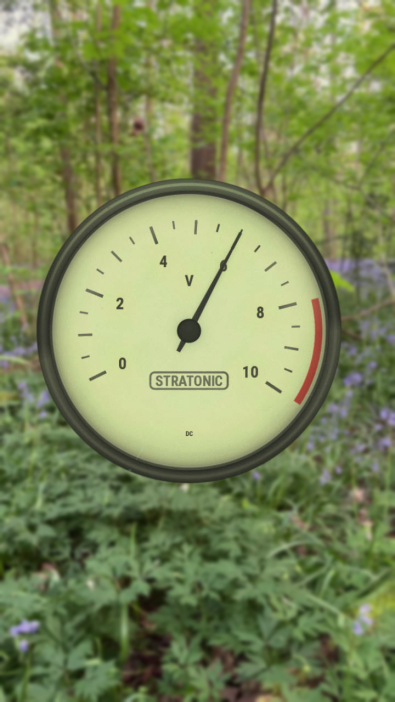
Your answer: 6; V
